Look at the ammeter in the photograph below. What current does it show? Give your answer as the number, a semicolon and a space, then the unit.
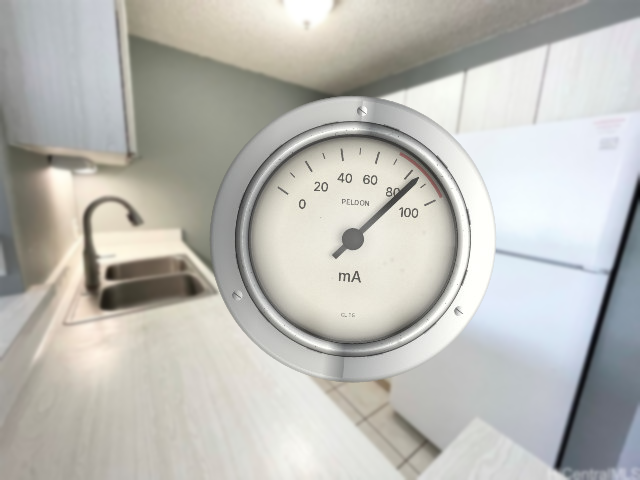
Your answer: 85; mA
